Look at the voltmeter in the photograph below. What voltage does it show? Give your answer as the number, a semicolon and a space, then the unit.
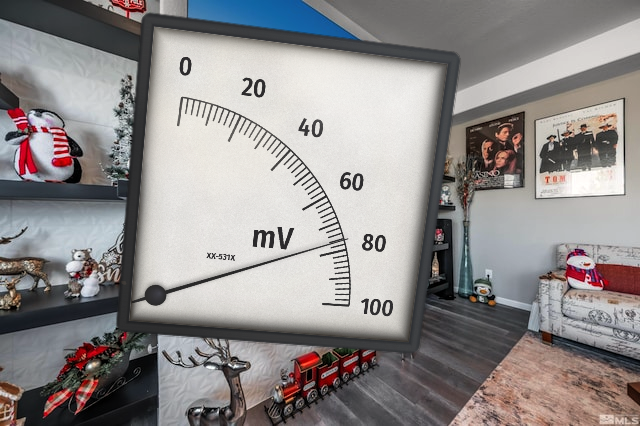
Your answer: 76; mV
